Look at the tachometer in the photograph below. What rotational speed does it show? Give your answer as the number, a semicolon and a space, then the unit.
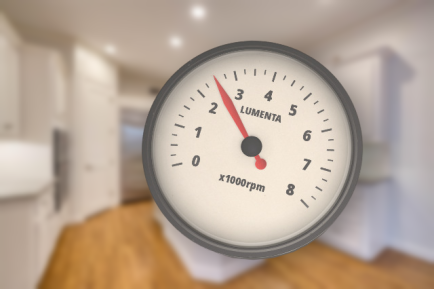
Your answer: 2500; rpm
